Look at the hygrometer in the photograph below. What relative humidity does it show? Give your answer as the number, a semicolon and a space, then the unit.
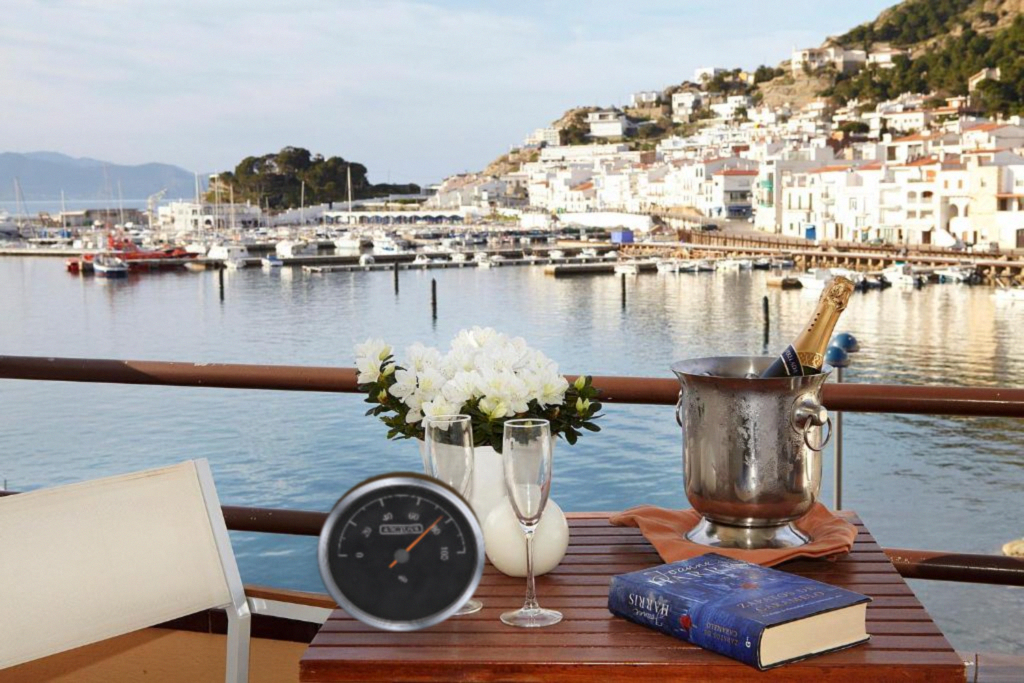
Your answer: 75; %
